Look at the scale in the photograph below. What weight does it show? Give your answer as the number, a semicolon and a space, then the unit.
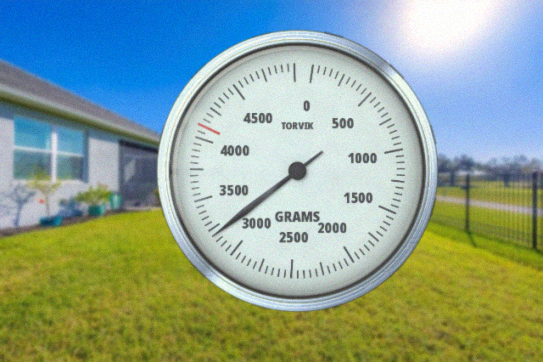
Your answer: 3200; g
